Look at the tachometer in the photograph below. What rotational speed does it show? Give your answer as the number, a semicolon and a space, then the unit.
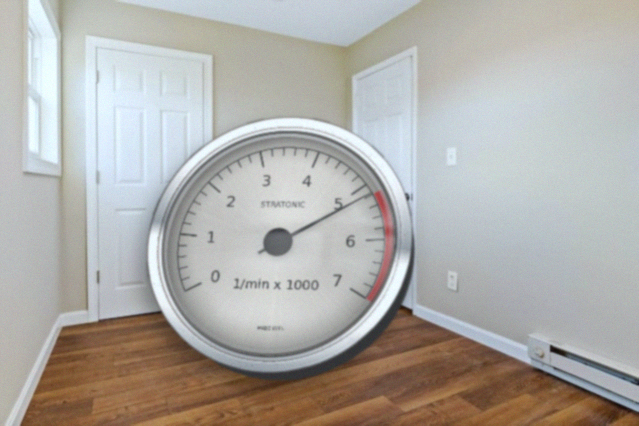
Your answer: 5200; rpm
